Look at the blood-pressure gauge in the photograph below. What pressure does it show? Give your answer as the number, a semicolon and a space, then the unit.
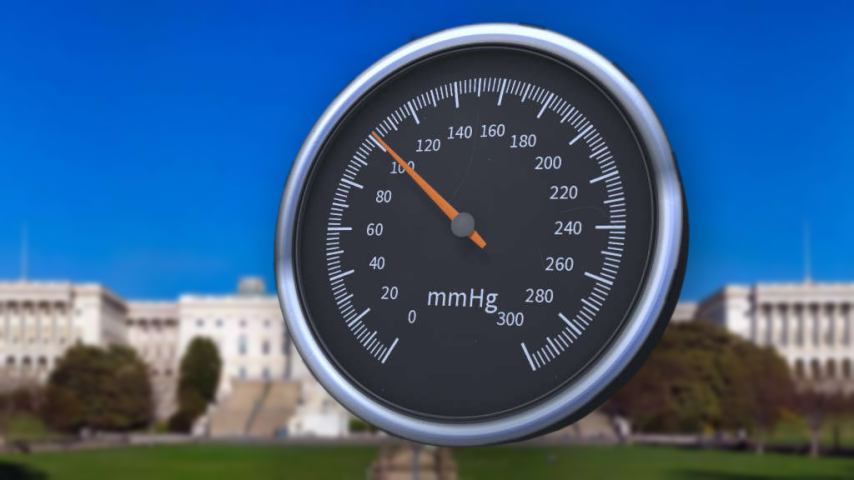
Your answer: 102; mmHg
